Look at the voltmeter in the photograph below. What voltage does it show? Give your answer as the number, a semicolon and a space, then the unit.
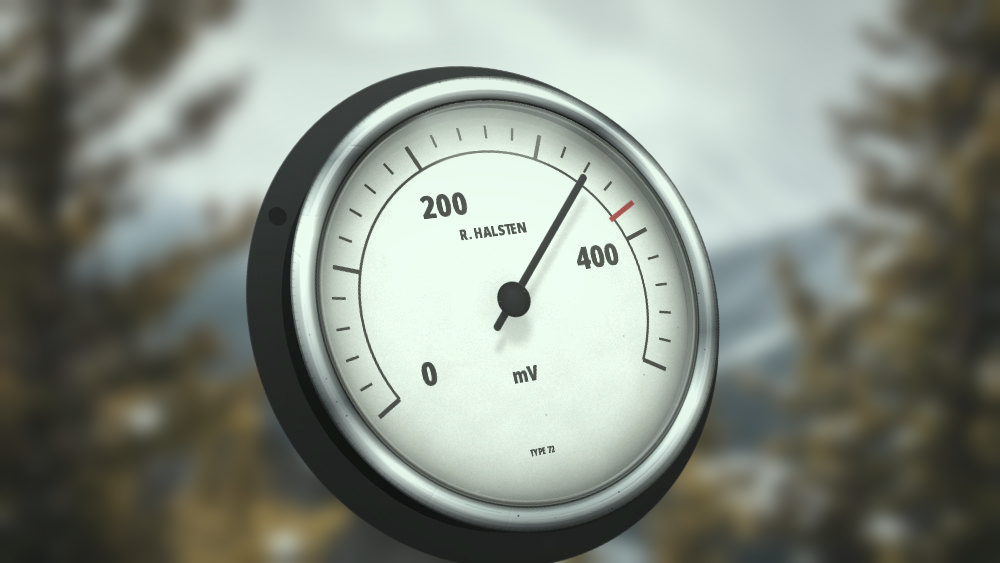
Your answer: 340; mV
